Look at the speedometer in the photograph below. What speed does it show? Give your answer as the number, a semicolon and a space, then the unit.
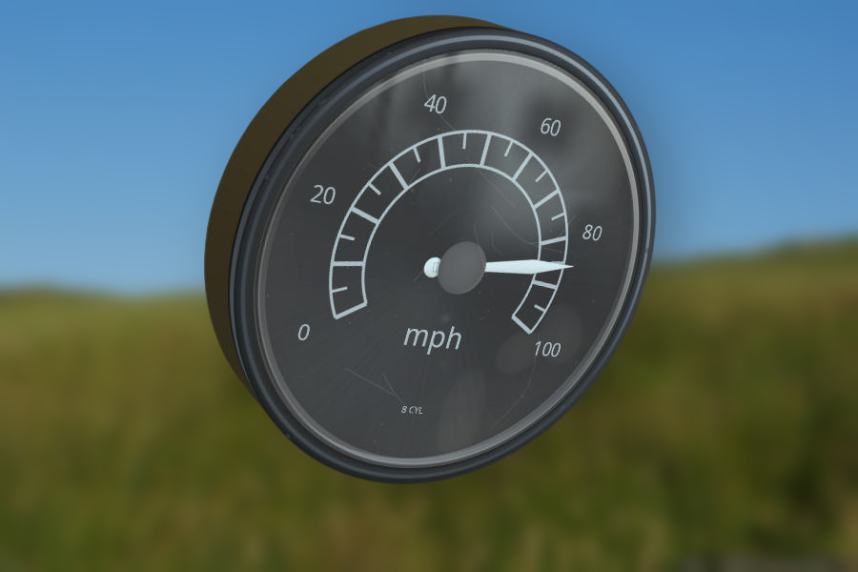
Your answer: 85; mph
